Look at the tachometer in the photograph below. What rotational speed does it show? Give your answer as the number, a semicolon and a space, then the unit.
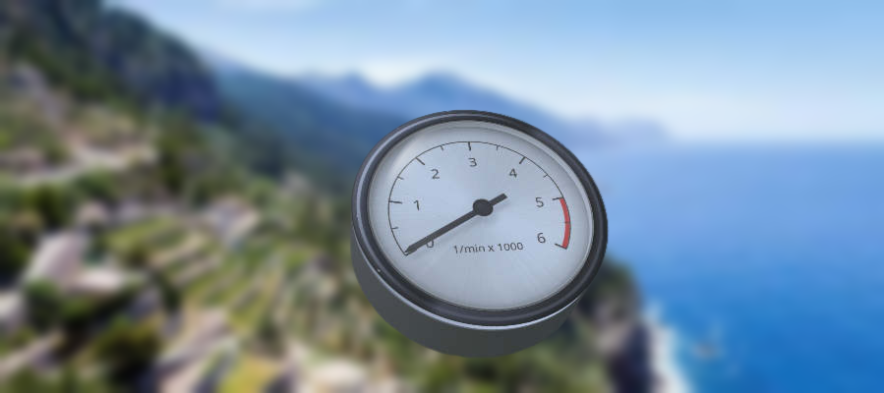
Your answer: 0; rpm
